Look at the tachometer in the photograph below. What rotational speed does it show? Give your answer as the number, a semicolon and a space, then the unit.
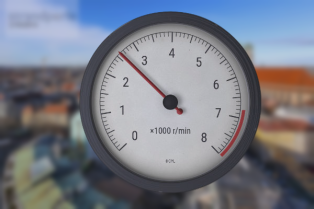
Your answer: 2600; rpm
